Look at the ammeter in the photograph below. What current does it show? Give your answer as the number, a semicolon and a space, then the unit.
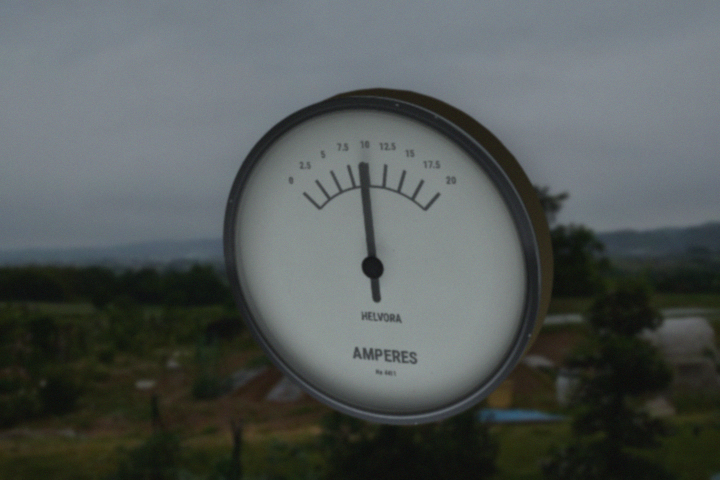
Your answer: 10; A
